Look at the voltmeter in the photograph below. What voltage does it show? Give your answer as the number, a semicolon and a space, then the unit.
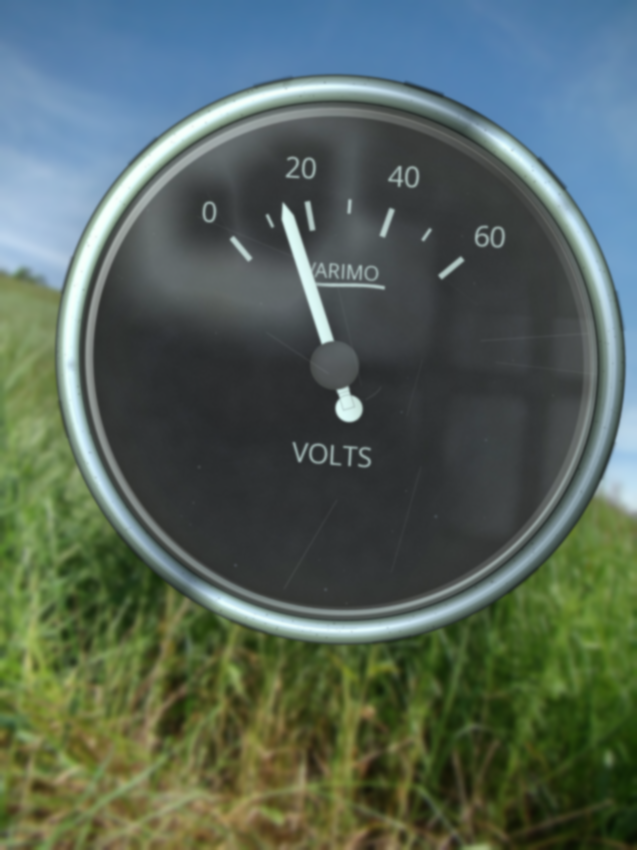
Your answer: 15; V
